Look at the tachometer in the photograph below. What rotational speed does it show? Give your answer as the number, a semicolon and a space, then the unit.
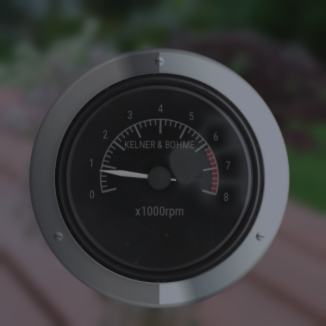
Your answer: 800; rpm
